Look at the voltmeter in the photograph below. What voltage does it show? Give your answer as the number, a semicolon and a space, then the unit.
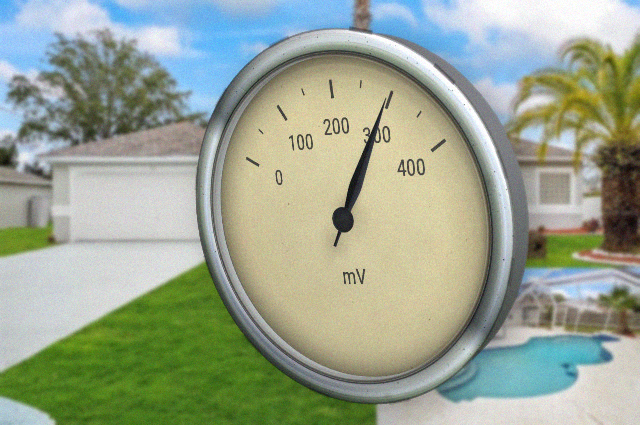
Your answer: 300; mV
